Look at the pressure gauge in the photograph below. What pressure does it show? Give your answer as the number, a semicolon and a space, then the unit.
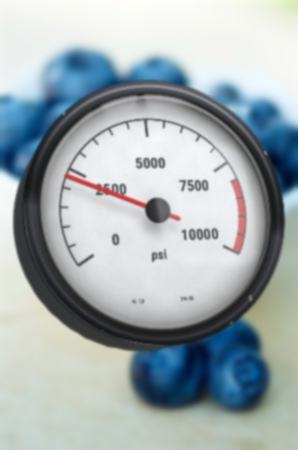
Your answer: 2250; psi
